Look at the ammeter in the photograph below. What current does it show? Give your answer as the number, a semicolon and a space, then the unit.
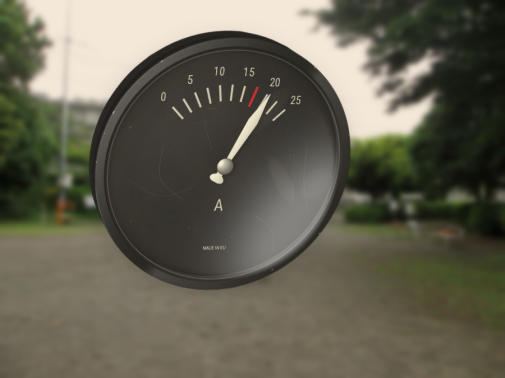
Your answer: 20; A
